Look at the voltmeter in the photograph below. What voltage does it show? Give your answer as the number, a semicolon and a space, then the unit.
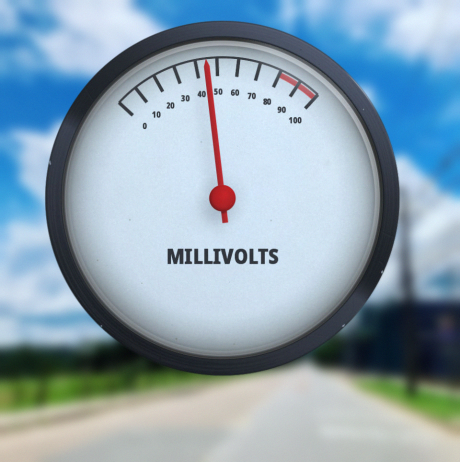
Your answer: 45; mV
